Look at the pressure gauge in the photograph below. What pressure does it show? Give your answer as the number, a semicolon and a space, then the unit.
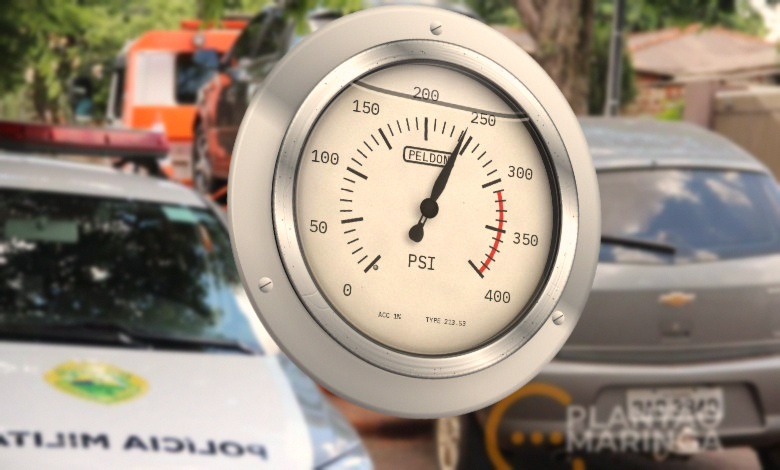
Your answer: 240; psi
